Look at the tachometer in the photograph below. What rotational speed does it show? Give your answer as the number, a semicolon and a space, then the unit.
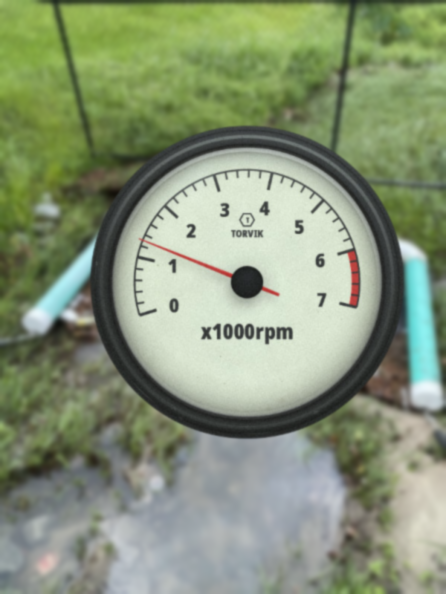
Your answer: 1300; rpm
